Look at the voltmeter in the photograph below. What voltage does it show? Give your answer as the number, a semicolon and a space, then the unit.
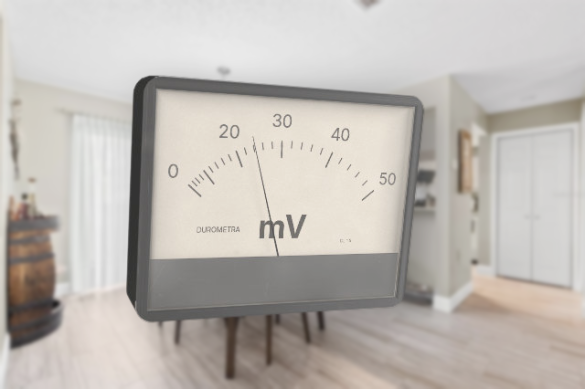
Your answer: 24; mV
